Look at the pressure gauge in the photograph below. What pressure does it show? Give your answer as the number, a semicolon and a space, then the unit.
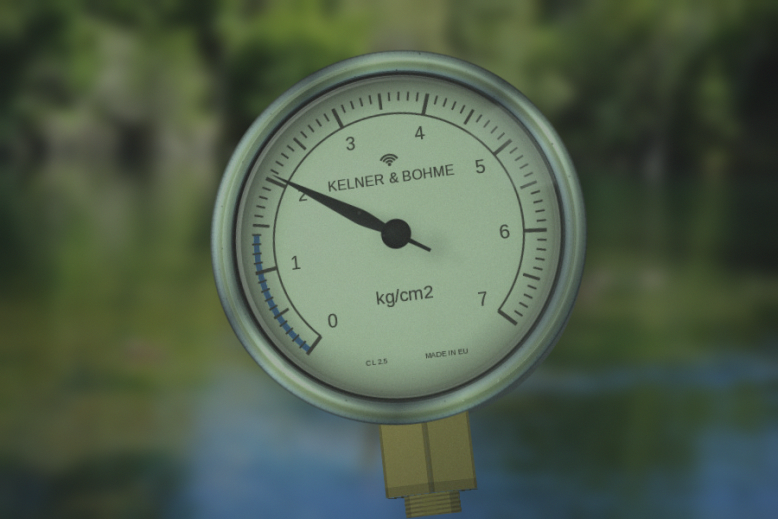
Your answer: 2.05; kg/cm²
